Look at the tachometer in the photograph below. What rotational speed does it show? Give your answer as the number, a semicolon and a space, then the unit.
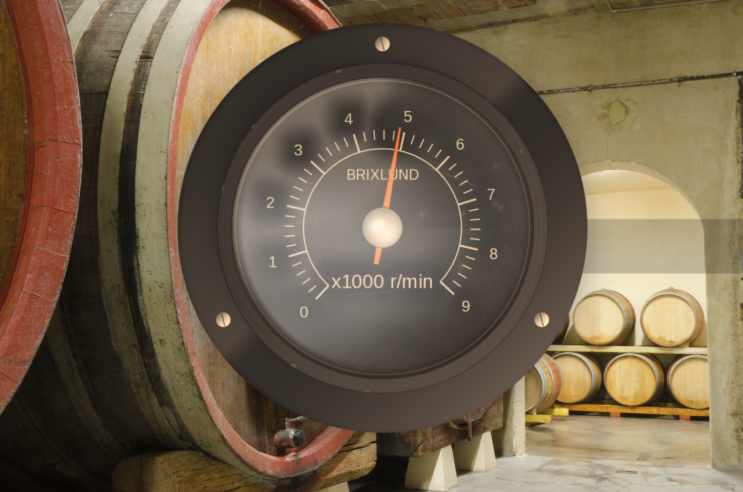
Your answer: 4900; rpm
